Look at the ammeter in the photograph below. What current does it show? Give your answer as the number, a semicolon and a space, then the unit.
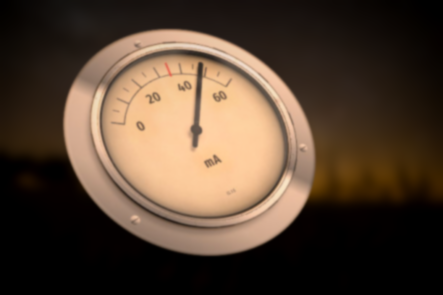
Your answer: 47.5; mA
